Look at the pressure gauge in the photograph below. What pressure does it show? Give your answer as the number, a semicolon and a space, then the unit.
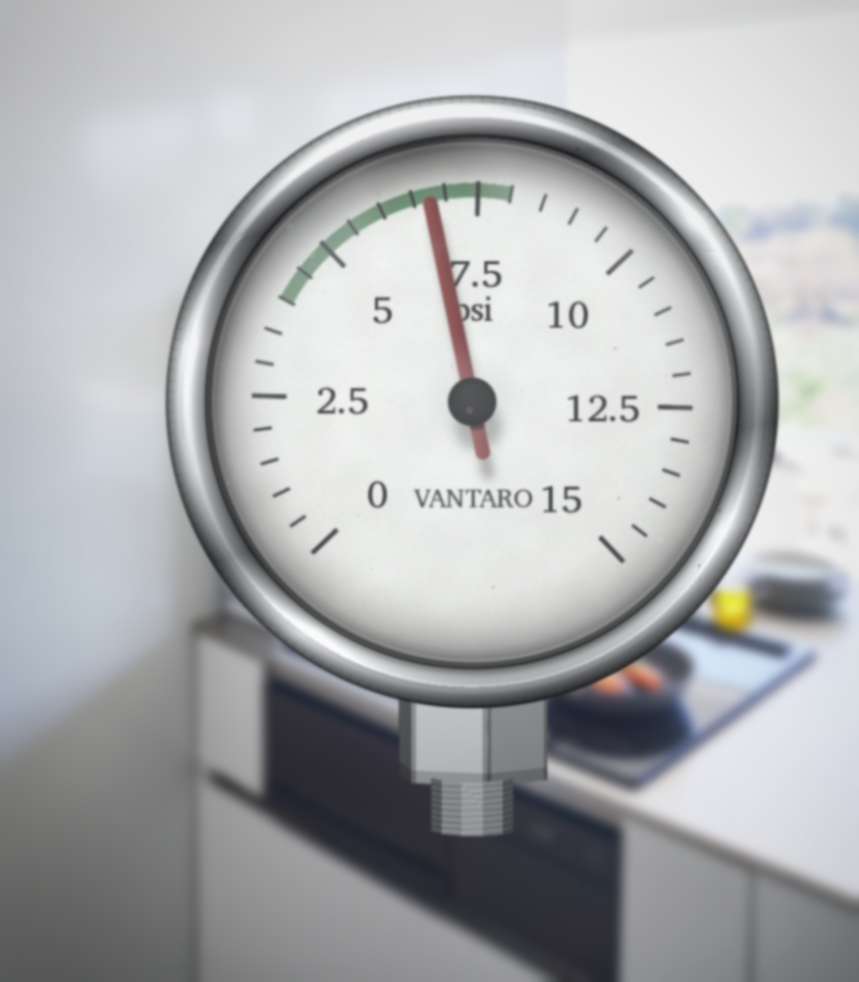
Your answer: 6.75; psi
